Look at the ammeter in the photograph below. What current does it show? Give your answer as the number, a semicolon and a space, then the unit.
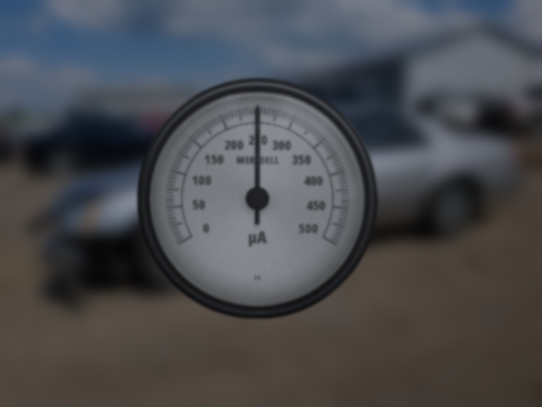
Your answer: 250; µA
